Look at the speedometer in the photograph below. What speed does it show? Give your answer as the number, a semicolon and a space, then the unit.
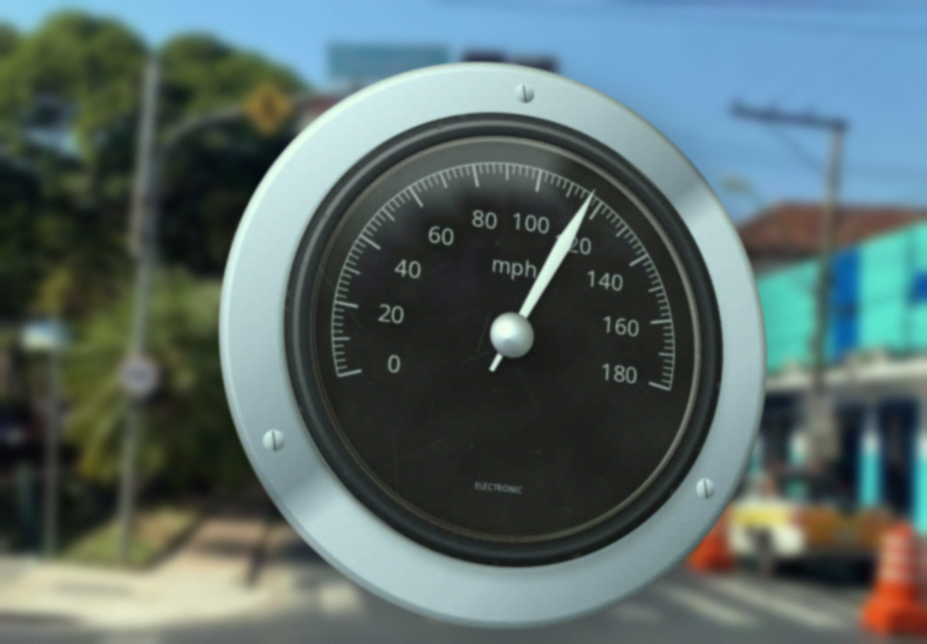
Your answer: 116; mph
